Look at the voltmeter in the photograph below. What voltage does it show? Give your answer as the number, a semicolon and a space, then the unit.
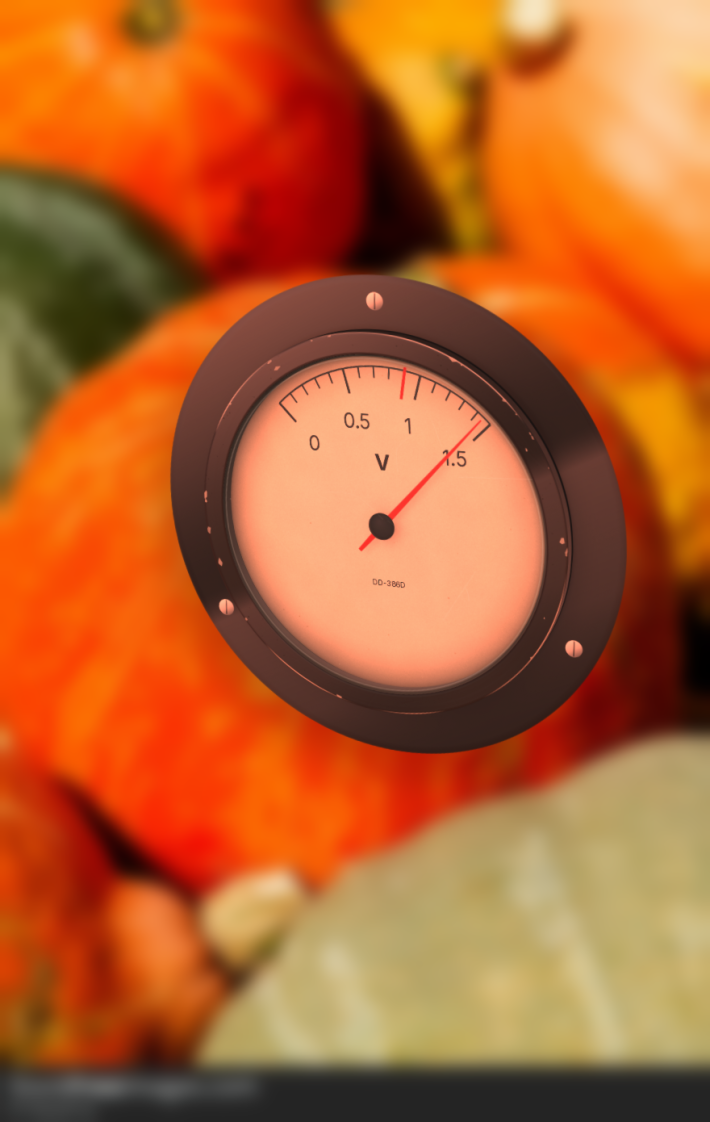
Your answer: 1.45; V
